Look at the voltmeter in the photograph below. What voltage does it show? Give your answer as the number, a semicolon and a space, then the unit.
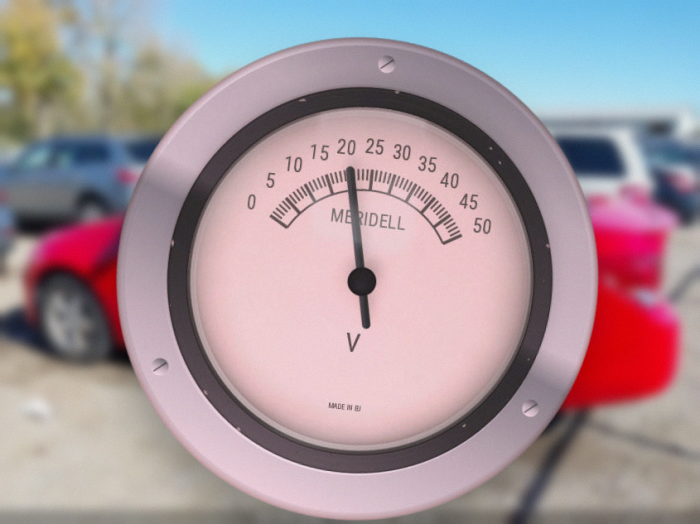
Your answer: 20; V
